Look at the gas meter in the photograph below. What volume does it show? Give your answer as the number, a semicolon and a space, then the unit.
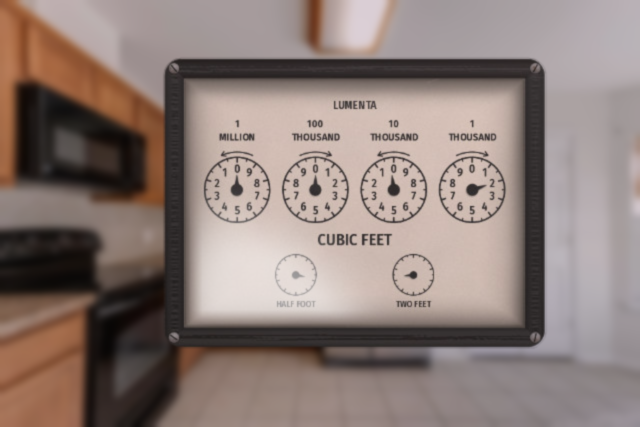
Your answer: 200; ft³
